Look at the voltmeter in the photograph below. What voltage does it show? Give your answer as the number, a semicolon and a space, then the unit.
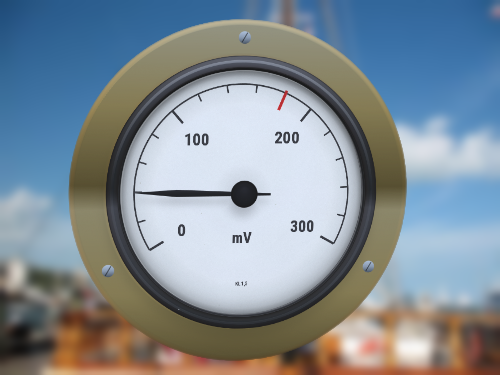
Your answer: 40; mV
